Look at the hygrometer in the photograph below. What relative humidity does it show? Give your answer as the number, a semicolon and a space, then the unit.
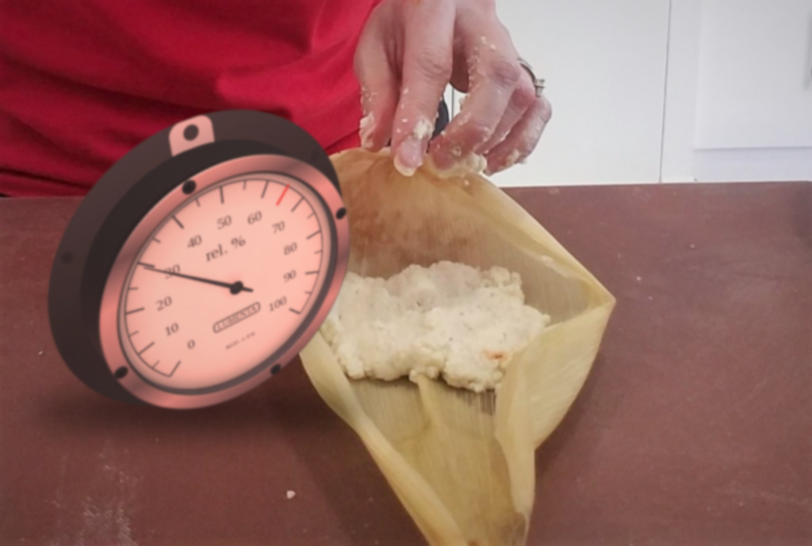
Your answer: 30; %
